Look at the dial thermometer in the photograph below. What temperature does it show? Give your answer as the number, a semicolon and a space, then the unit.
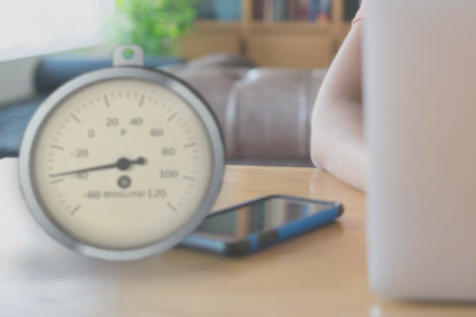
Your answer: -36; °F
